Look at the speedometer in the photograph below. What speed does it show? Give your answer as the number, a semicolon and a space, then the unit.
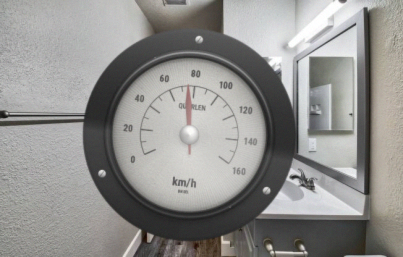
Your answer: 75; km/h
